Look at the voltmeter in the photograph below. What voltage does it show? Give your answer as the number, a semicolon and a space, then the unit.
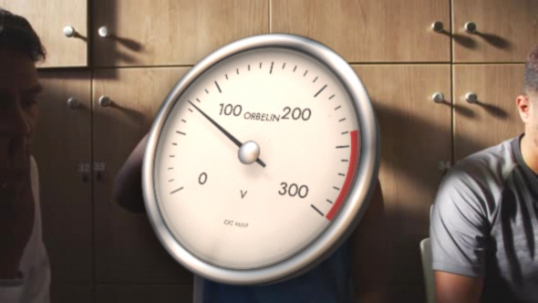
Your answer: 75; V
